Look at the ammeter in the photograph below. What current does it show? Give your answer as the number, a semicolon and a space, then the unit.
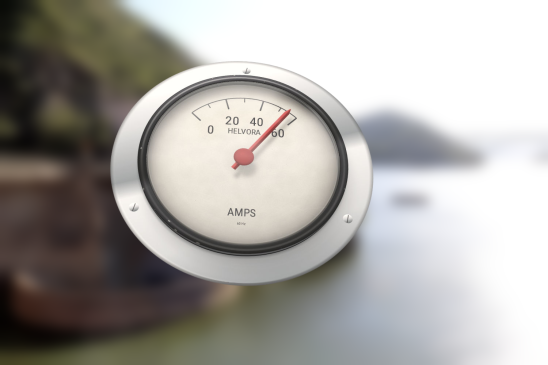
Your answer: 55; A
